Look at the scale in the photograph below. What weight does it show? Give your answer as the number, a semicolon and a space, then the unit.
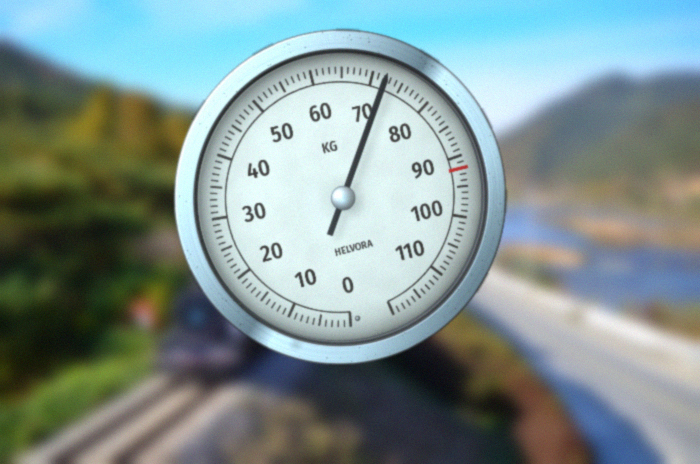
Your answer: 72; kg
